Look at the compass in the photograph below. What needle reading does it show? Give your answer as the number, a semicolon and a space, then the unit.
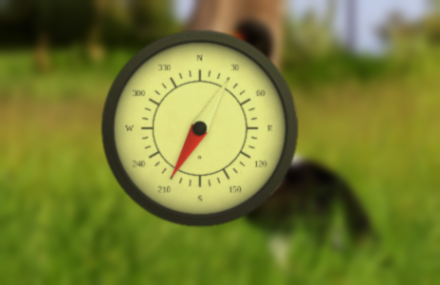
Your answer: 210; °
